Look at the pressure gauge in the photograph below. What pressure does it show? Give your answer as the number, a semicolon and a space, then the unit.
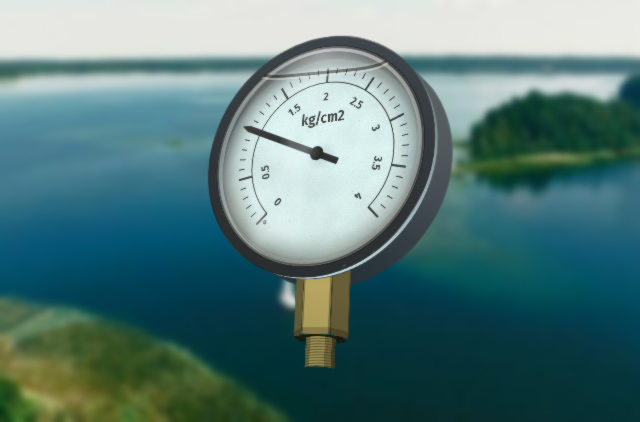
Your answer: 1; kg/cm²
